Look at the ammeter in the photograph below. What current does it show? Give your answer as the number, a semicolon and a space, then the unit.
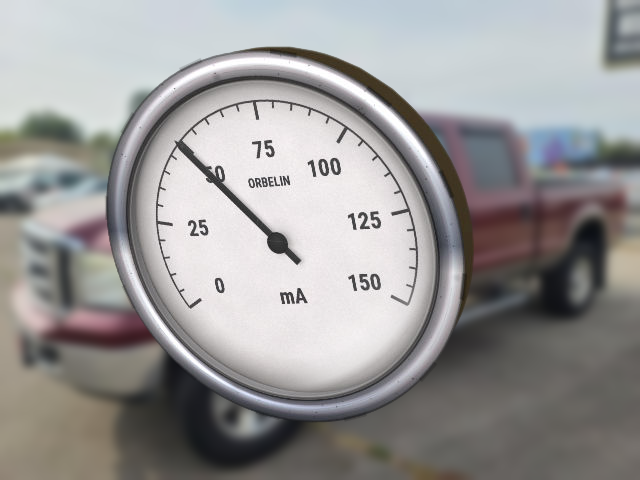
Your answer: 50; mA
